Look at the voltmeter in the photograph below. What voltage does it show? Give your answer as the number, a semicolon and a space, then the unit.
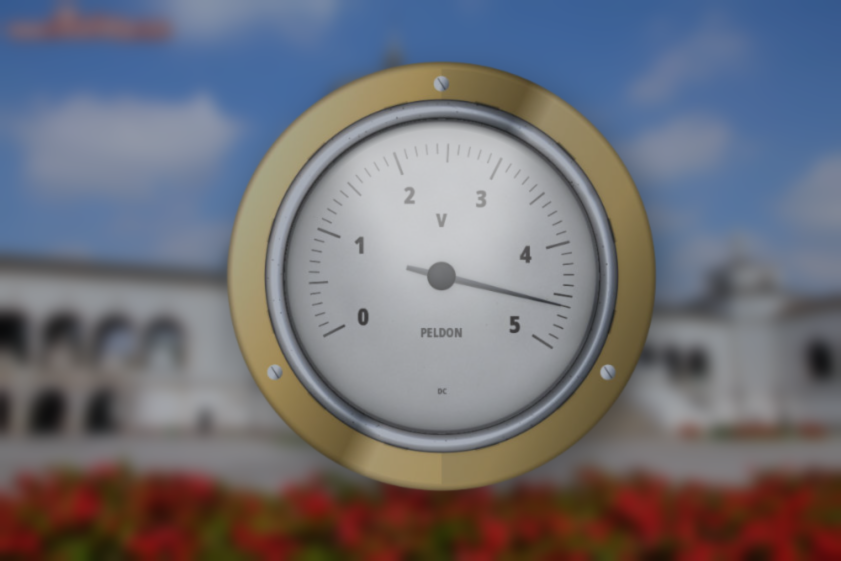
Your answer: 4.6; V
